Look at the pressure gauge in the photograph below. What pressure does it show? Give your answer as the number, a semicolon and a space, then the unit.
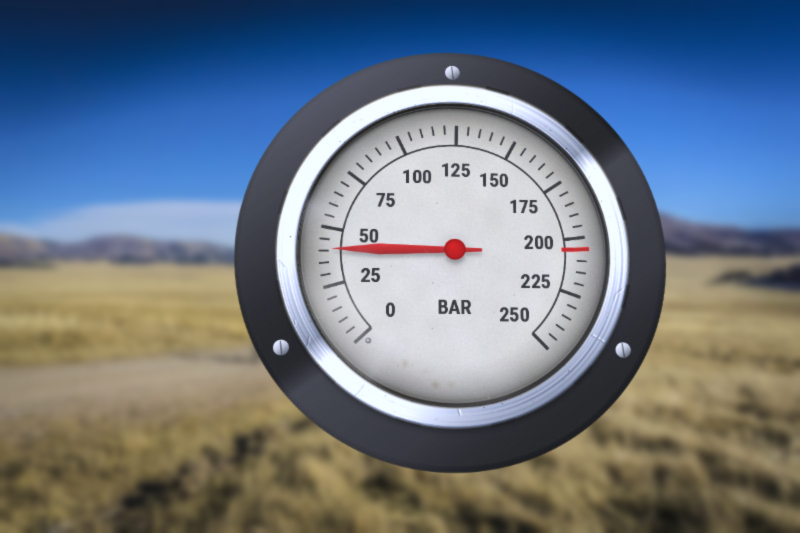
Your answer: 40; bar
